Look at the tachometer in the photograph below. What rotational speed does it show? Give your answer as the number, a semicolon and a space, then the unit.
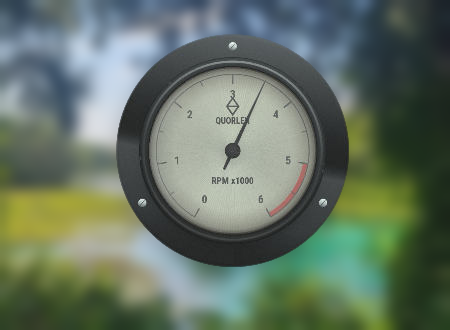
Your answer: 3500; rpm
